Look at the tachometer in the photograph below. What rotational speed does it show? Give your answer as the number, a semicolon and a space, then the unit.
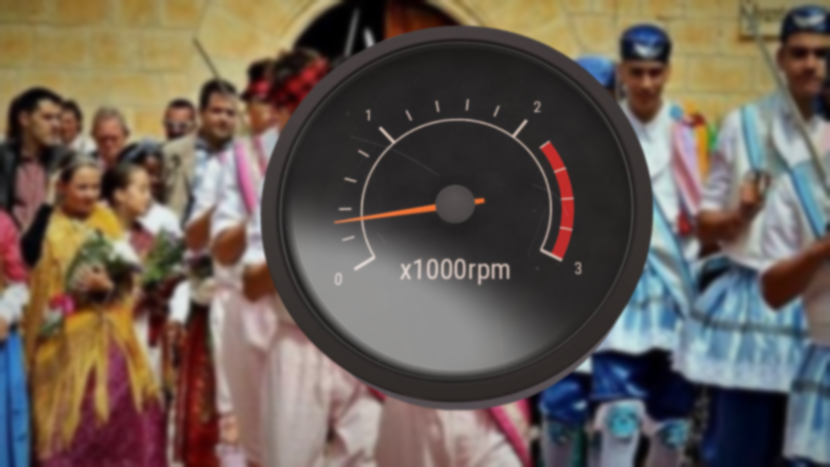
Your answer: 300; rpm
